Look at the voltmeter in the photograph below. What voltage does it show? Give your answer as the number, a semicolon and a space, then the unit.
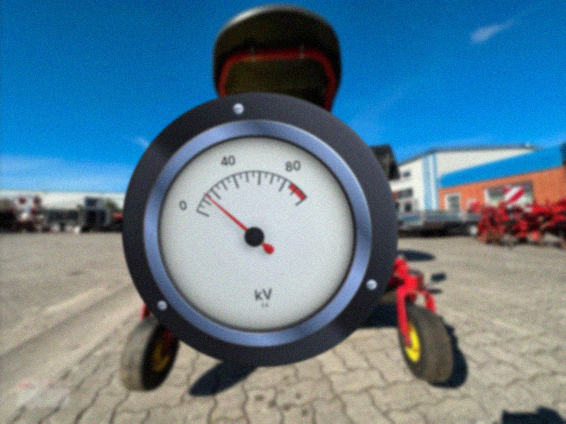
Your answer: 15; kV
